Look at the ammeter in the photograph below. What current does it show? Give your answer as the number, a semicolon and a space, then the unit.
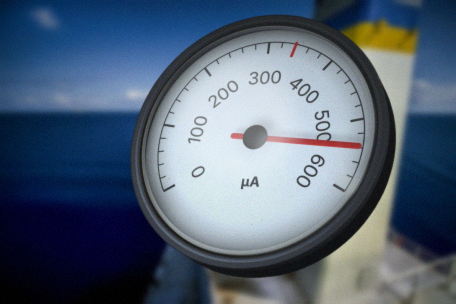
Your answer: 540; µA
